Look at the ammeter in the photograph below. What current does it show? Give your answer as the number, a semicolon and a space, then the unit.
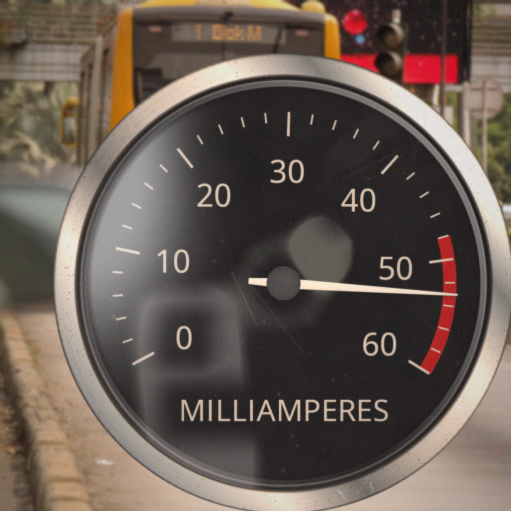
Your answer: 53; mA
